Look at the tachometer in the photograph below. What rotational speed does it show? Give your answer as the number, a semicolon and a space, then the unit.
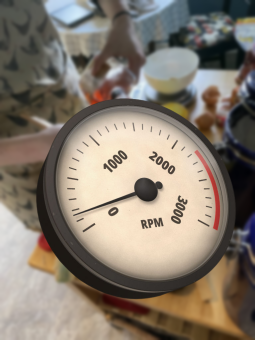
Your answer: 150; rpm
